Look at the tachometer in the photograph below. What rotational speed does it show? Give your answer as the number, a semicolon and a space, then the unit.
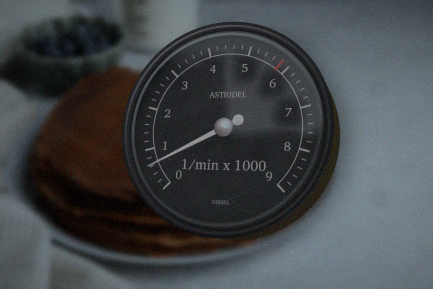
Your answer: 600; rpm
